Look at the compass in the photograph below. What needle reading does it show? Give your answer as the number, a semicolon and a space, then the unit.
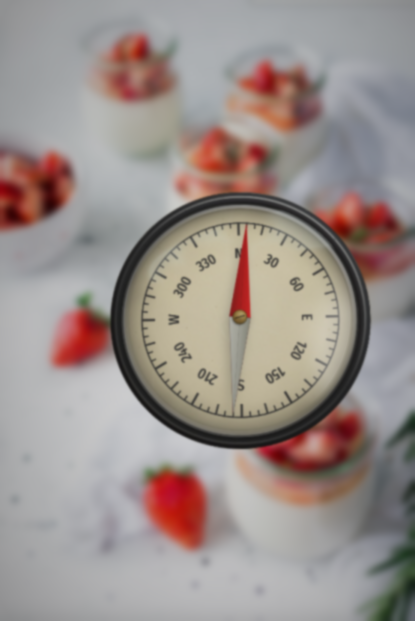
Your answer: 5; °
